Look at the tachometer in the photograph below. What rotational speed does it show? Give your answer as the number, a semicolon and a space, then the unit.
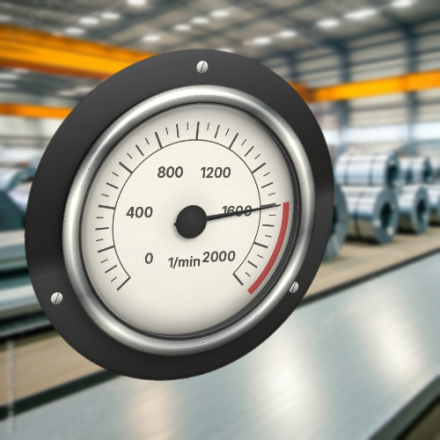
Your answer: 1600; rpm
